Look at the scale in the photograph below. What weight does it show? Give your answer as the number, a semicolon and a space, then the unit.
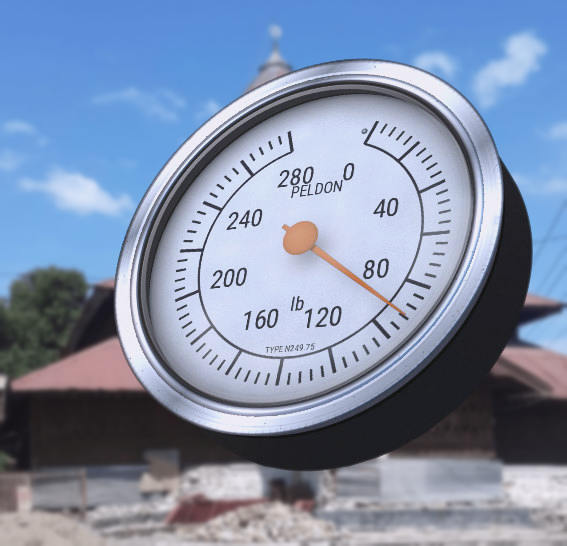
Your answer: 92; lb
